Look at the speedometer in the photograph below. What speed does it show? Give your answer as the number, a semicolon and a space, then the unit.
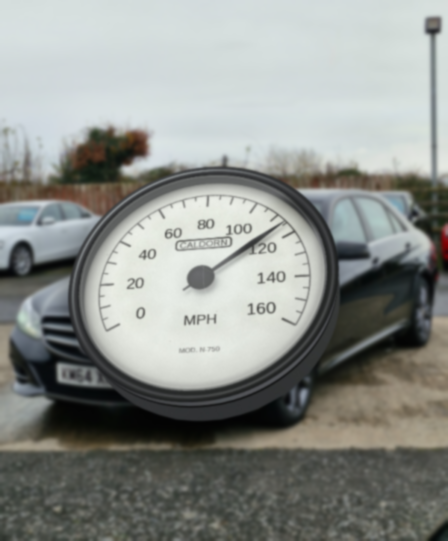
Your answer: 115; mph
